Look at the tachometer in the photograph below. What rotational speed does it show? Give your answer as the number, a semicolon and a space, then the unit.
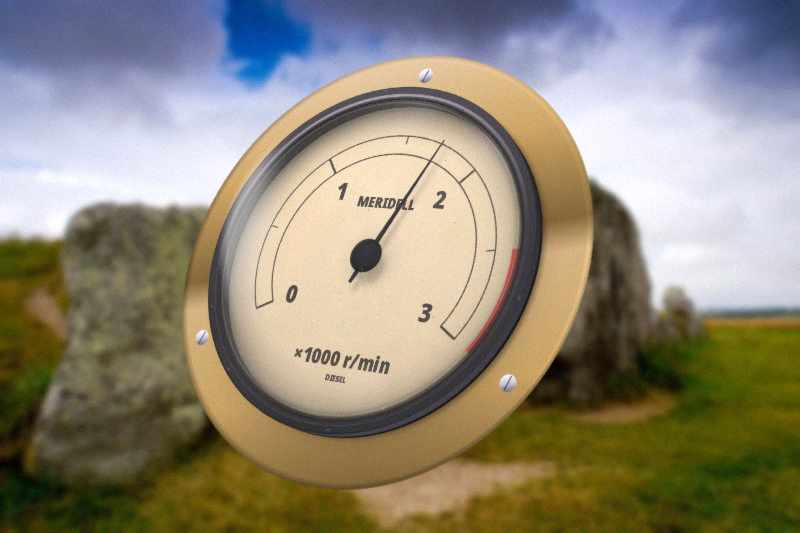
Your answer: 1750; rpm
